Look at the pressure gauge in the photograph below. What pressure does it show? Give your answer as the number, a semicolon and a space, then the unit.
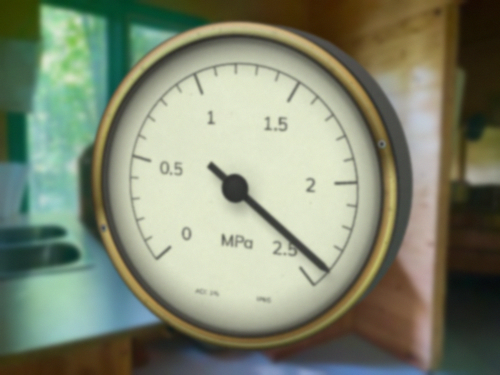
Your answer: 2.4; MPa
